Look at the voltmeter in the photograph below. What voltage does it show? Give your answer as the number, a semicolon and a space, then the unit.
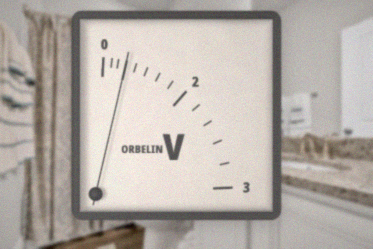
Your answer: 1; V
